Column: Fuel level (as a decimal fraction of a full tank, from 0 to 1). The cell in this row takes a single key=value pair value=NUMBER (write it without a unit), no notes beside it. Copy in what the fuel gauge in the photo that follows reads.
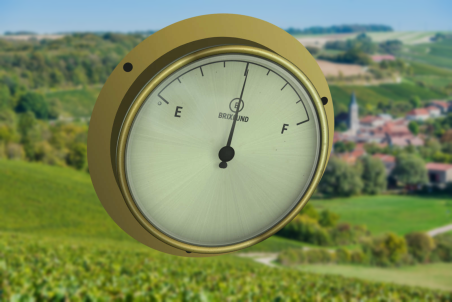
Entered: value=0.5
